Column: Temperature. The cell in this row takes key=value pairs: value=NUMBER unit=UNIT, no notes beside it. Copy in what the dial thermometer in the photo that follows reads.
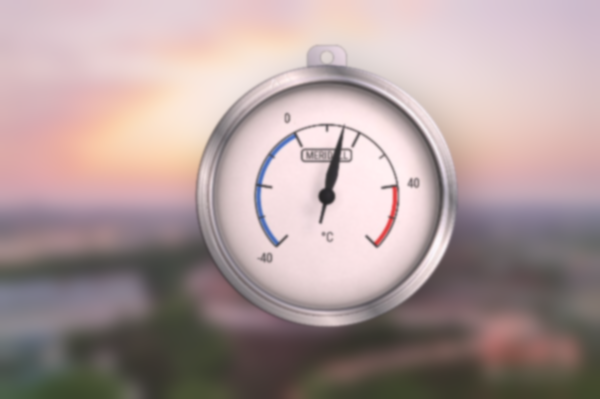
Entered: value=15 unit=°C
